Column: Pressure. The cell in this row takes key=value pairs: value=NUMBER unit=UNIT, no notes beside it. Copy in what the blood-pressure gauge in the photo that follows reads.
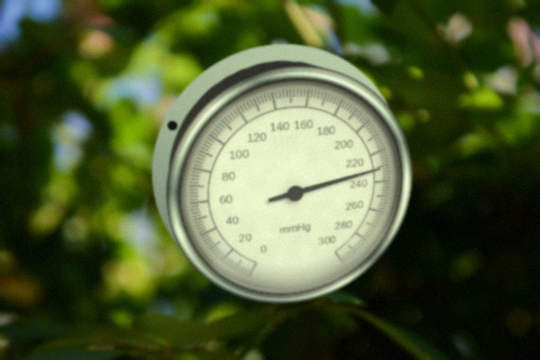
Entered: value=230 unit=mmHg
